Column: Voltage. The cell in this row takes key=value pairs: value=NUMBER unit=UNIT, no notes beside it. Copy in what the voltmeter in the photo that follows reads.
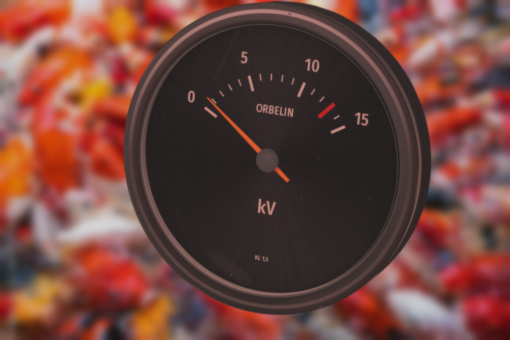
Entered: value=1 unit=kV
